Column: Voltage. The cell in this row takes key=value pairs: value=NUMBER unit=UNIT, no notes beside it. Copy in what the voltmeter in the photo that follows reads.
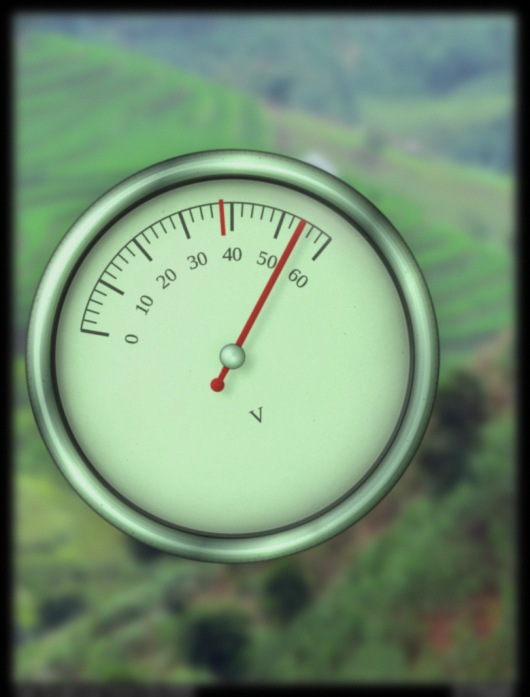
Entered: value=54 unit=V
